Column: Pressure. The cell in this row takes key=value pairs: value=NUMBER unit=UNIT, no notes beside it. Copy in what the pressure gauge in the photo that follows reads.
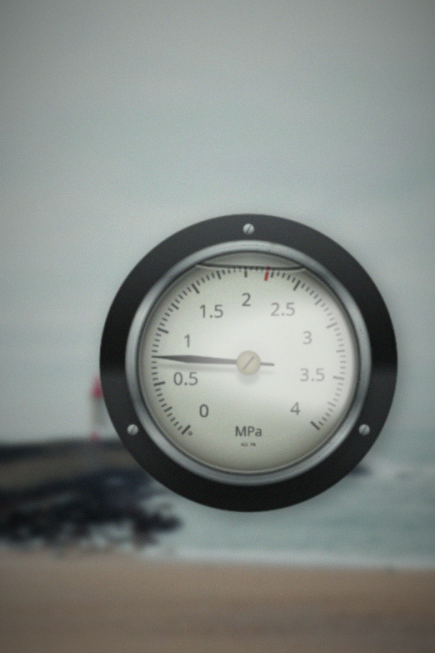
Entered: value=0.75 unit=MPa
